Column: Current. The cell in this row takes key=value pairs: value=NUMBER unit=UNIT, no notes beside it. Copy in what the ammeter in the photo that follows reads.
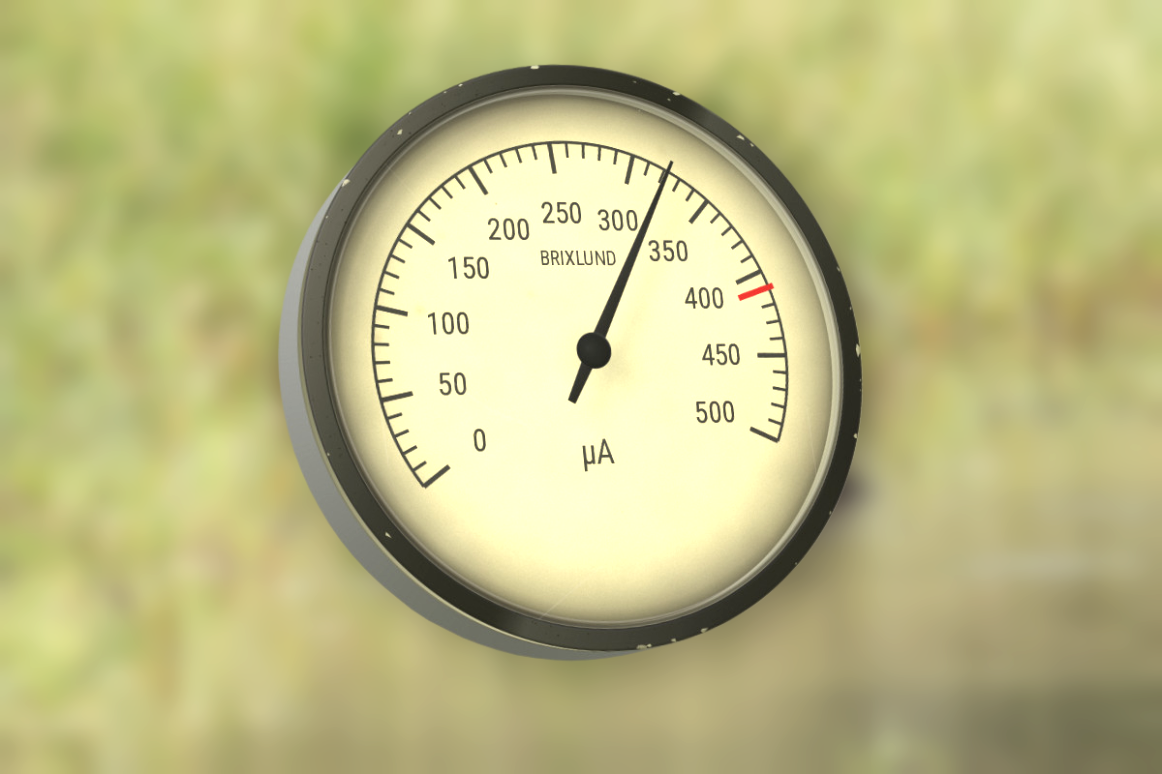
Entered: value=320 unit=µA
